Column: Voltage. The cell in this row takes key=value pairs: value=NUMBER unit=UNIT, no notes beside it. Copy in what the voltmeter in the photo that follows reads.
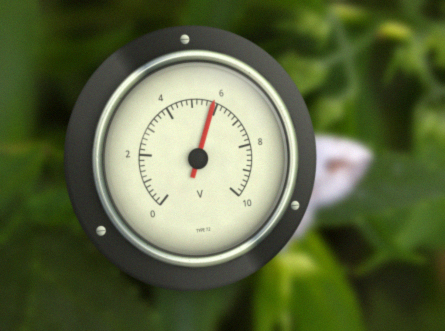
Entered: value=5.8 unit=V
